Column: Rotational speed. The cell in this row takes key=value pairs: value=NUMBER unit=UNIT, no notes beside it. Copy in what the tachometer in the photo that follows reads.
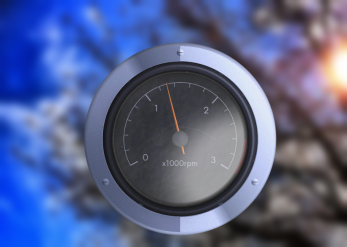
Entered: value=1300 unit=rpm
